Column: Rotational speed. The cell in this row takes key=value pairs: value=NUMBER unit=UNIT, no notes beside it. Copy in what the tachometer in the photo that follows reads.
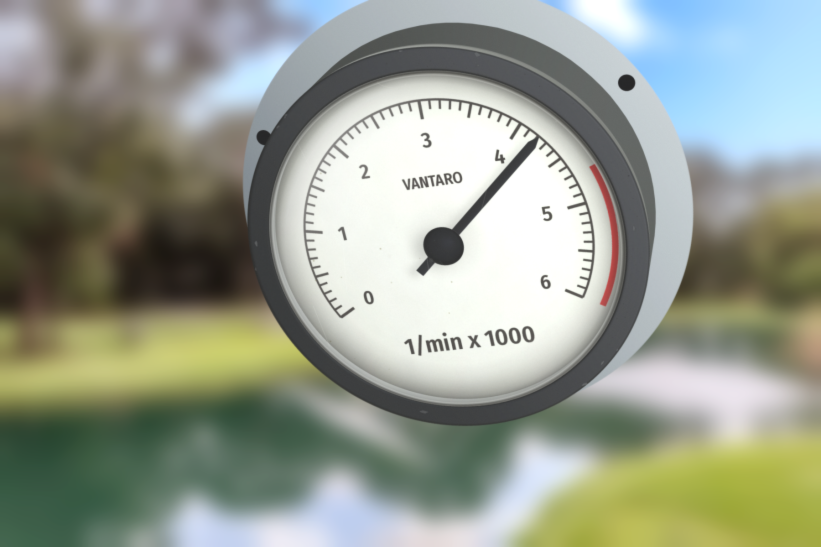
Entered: value=4200 unit=rpm
